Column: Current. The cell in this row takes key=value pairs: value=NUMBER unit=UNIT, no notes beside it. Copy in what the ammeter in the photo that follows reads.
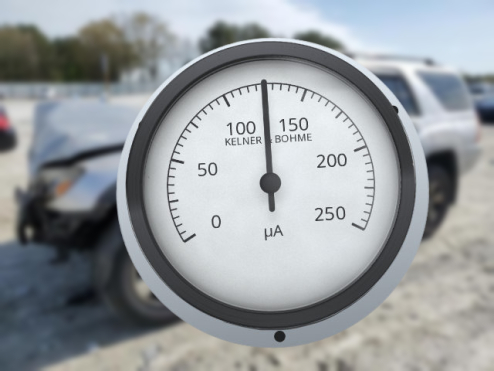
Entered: value=125 unit=µA
